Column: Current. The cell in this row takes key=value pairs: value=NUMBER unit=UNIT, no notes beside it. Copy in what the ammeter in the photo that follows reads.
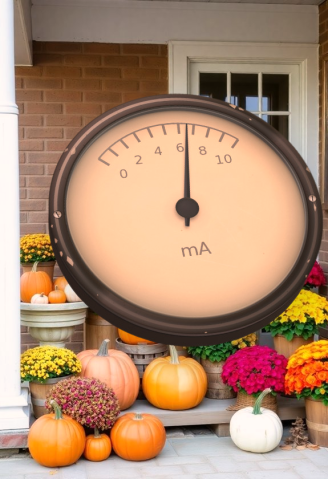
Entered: value=6.5 unit=mA
